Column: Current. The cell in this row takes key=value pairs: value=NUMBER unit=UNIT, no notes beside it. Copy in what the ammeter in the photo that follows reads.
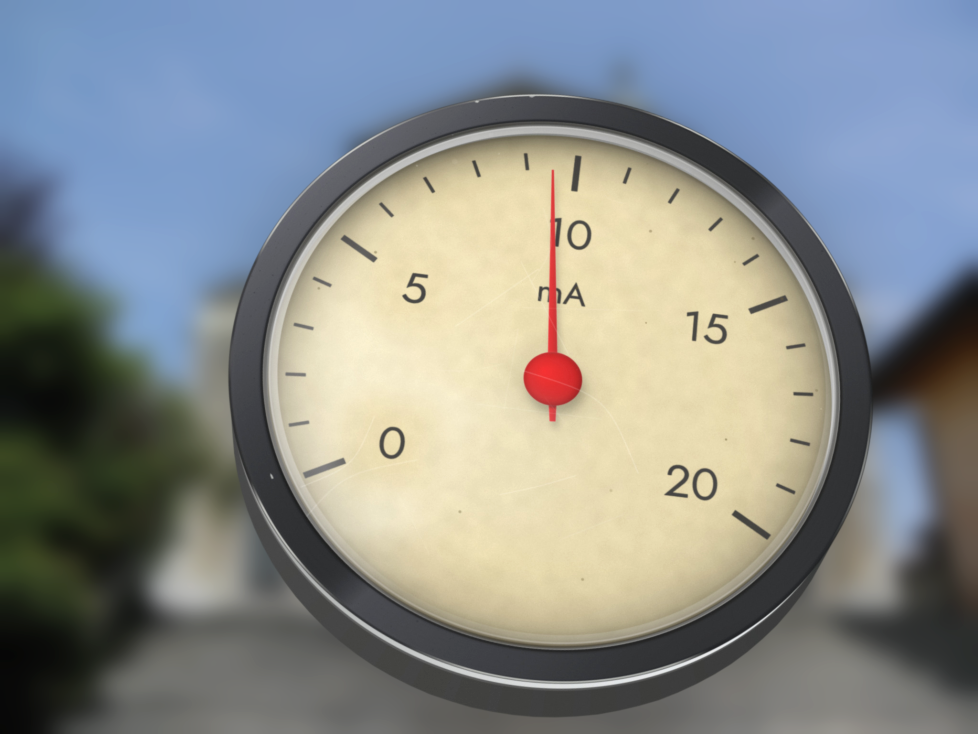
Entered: value=9.5 unit=mA
